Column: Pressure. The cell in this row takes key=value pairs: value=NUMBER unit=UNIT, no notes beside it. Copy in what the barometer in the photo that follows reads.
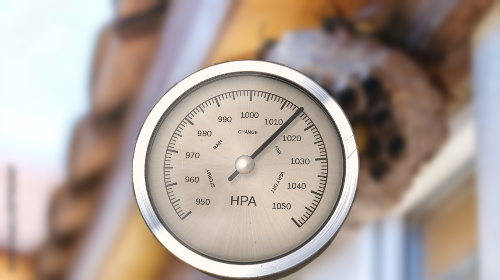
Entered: value=1015 unit=hPa
